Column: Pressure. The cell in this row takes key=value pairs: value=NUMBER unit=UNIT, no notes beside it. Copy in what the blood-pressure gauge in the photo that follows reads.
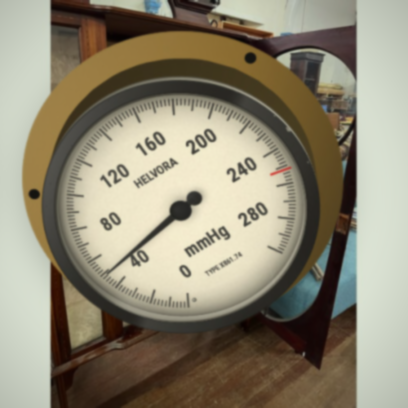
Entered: value=50 unit=mmHg
